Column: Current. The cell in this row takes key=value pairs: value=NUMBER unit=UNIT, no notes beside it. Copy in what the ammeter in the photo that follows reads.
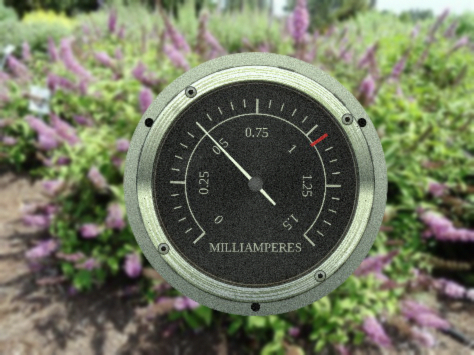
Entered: value=0.5 unit=mA
